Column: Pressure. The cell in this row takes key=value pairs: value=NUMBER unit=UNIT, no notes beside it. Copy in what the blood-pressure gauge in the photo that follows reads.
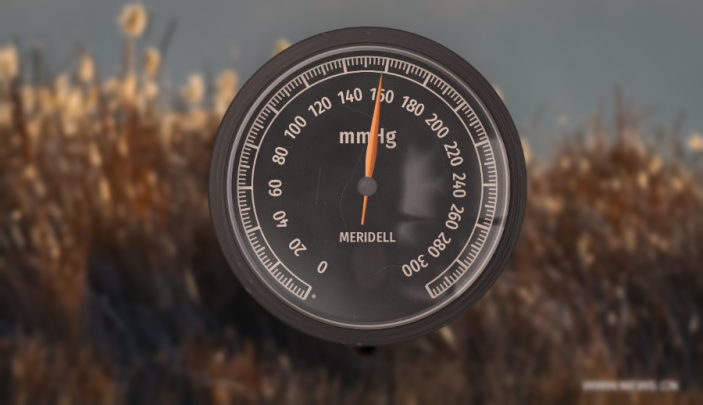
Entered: value=158 unit=mmHg
